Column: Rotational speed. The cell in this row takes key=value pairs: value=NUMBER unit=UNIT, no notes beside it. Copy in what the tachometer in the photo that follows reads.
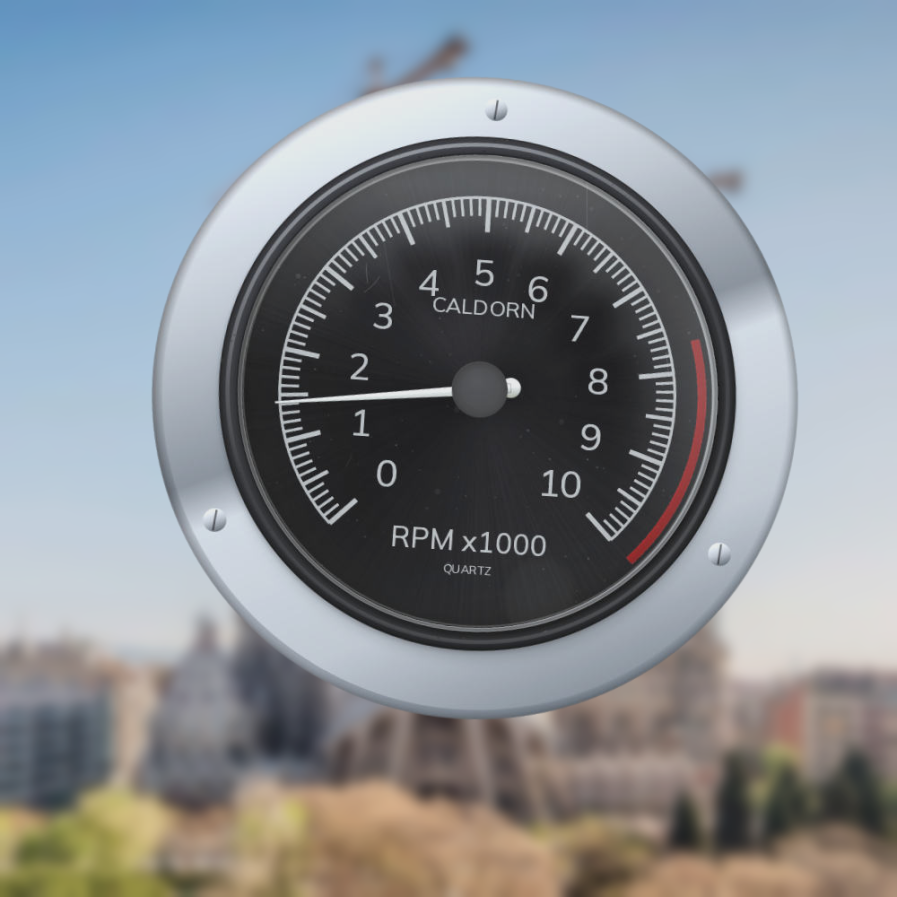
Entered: value=1400 unit=rpm
